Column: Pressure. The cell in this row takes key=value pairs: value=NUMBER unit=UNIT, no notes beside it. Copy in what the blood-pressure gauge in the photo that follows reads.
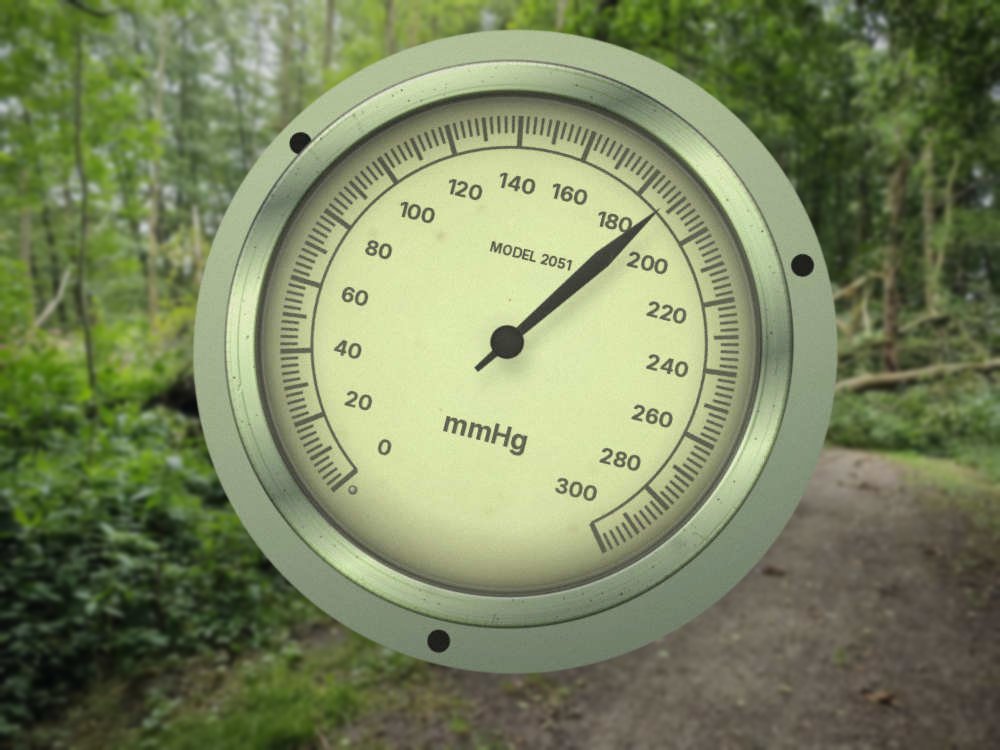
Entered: value=188 unit=mmHg
